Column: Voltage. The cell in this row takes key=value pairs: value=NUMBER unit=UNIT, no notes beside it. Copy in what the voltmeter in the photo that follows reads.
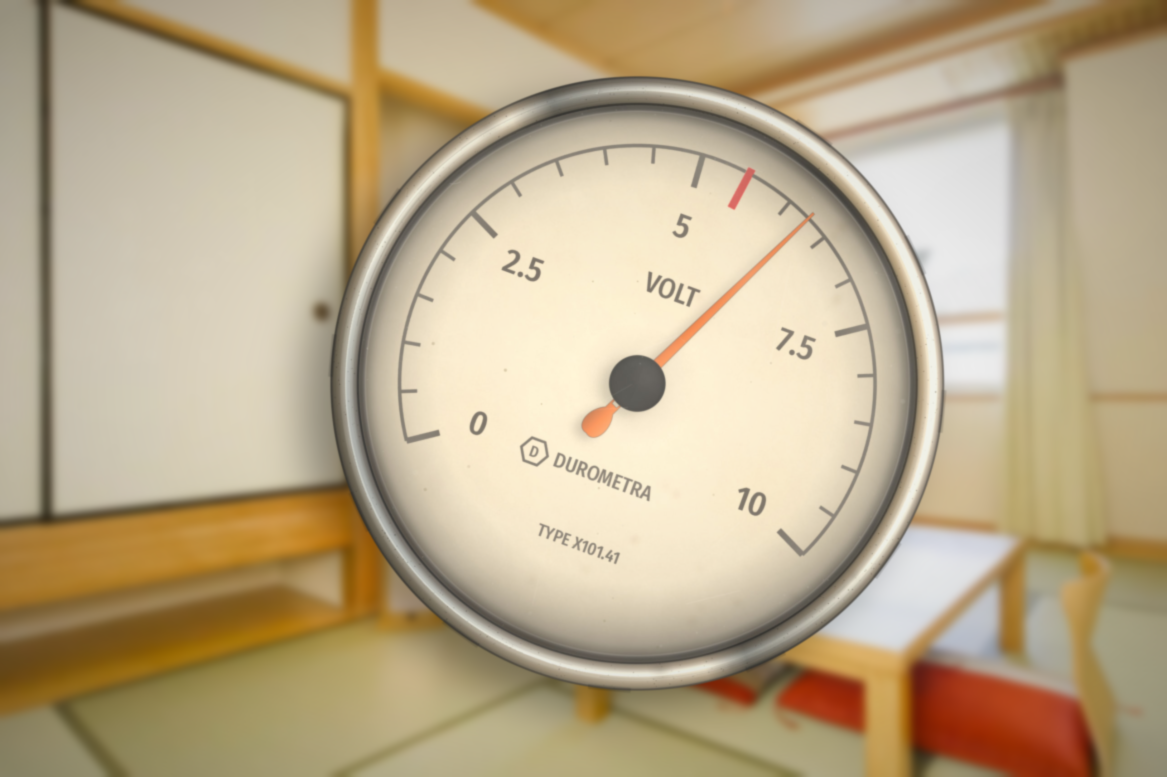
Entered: value=6.25 unit=V
